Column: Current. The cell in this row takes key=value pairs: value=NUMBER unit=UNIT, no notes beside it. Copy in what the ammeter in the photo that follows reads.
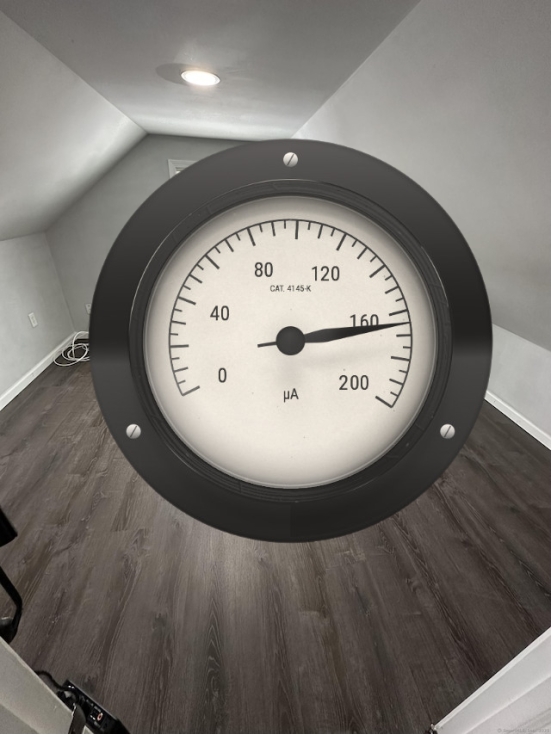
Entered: value=165 unit=µA
